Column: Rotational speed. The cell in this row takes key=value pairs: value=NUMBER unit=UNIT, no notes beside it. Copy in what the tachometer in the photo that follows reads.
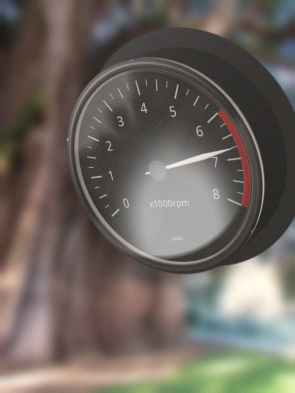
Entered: value=6750 unit=rpm
